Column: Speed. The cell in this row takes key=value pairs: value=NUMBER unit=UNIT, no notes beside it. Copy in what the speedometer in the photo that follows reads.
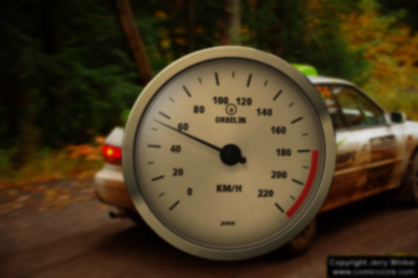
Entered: value=55 unit=km/h
